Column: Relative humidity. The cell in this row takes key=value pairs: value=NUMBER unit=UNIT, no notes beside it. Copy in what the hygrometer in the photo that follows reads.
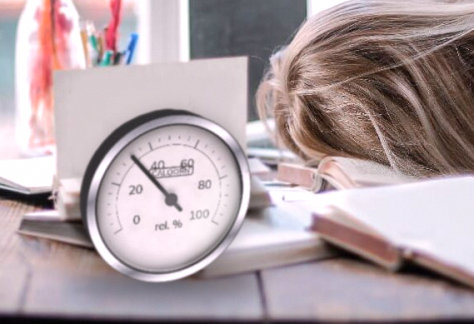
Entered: value=32 unit=%
